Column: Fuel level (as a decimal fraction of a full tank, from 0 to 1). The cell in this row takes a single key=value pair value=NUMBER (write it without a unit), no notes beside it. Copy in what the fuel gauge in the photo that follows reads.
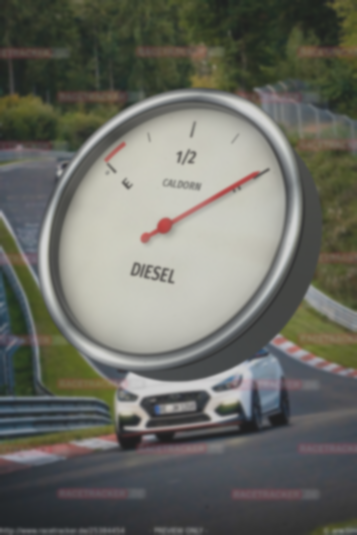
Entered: value=1
